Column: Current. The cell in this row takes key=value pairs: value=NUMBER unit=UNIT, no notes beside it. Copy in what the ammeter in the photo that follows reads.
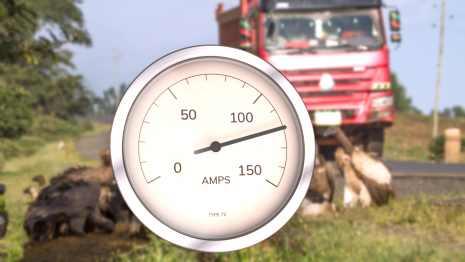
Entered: value=120 unit=A
